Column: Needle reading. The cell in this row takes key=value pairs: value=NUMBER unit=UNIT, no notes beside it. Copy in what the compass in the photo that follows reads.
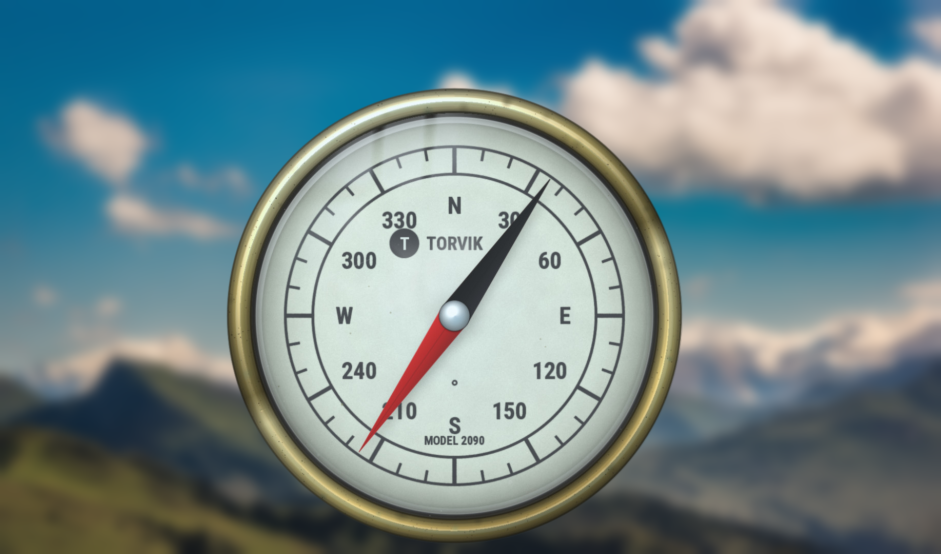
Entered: value=215 unit=°
